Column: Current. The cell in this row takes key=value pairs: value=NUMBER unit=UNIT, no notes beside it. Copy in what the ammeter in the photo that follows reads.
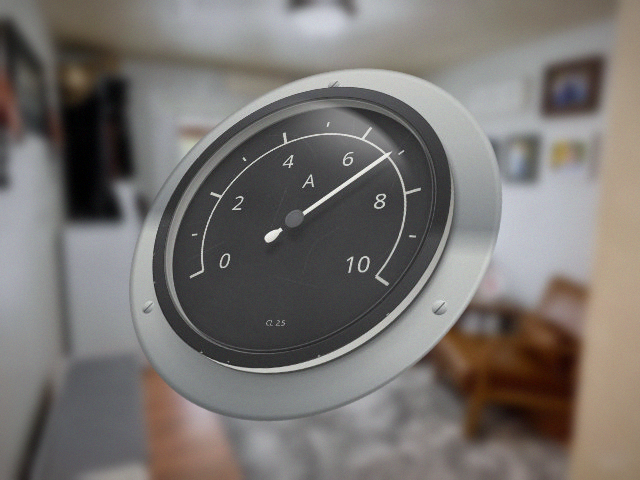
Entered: value=7 unit=A
